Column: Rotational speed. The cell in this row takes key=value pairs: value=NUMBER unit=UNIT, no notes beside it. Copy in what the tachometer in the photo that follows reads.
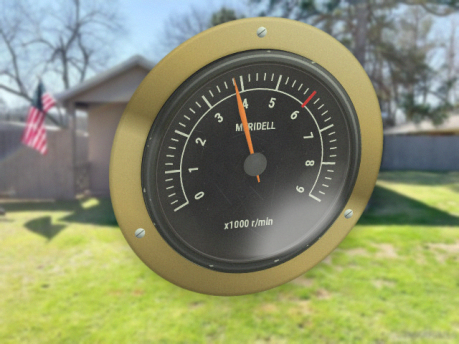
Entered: value=3800 unit=rpm
